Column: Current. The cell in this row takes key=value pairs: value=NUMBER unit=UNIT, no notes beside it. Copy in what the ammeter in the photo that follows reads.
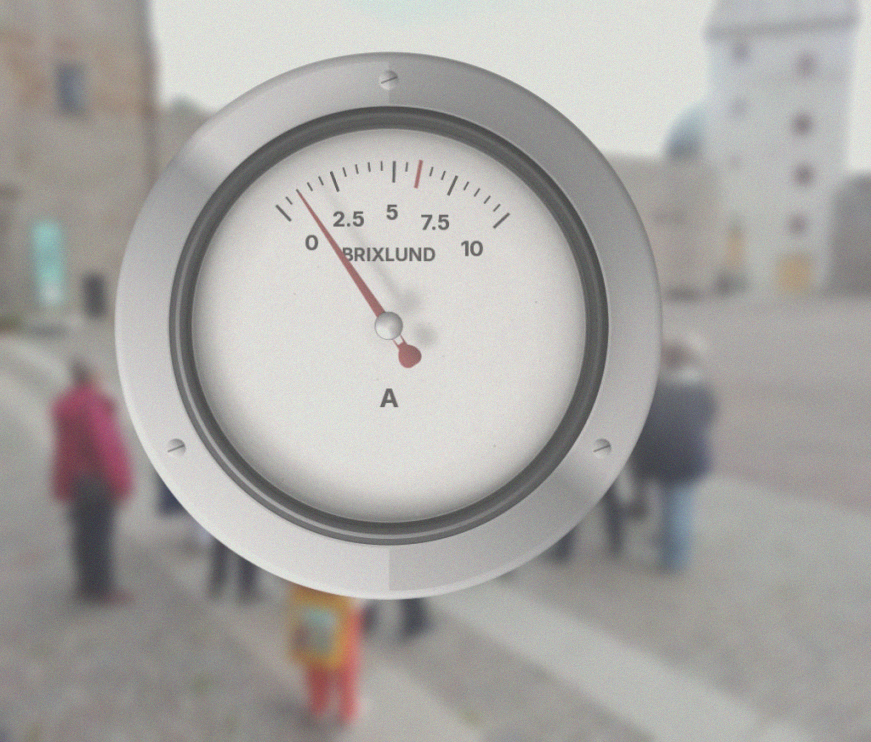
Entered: value=1 unit=A
